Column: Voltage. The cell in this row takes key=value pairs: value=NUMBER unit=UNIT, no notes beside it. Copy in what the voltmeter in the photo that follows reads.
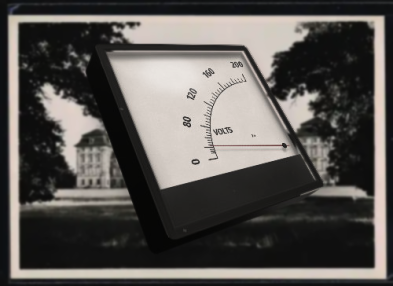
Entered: value=40 unit=V
